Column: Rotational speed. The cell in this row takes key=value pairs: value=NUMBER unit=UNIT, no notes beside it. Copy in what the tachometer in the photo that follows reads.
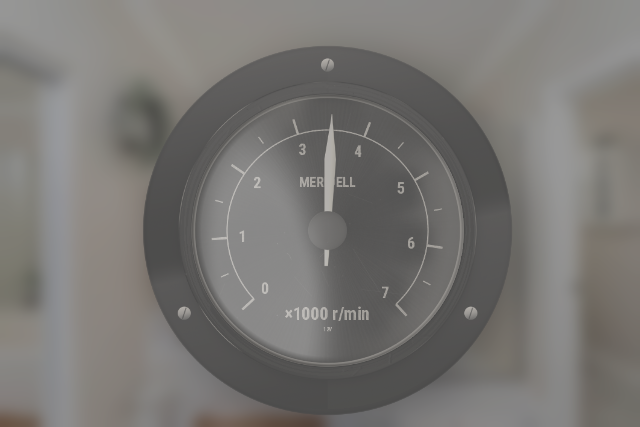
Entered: value=3500 unit=rpm
